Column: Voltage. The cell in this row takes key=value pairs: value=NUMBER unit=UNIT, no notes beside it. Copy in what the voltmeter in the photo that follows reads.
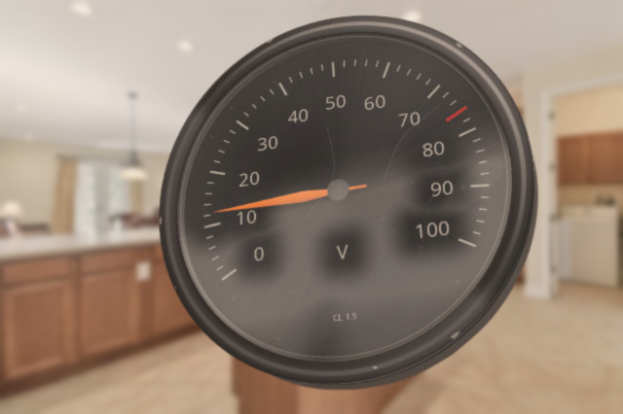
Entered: value=12 unit=V
